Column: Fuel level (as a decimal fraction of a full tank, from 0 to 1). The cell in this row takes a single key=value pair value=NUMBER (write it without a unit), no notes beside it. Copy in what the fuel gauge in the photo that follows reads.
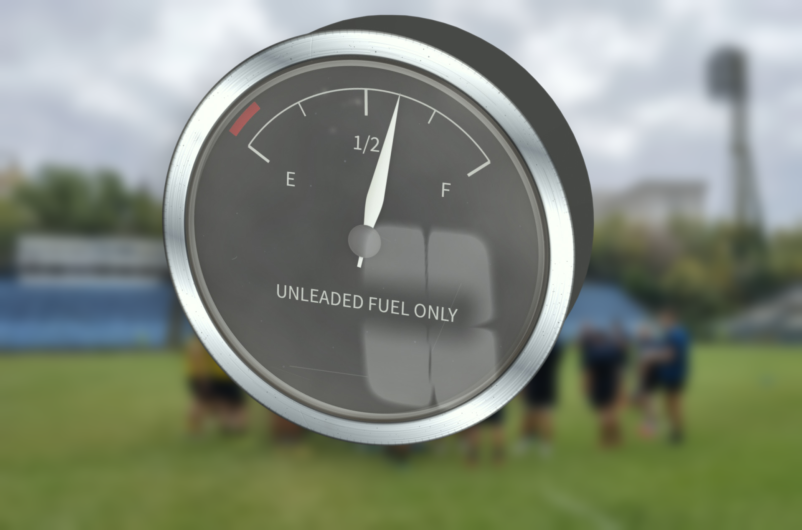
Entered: value=0.625
